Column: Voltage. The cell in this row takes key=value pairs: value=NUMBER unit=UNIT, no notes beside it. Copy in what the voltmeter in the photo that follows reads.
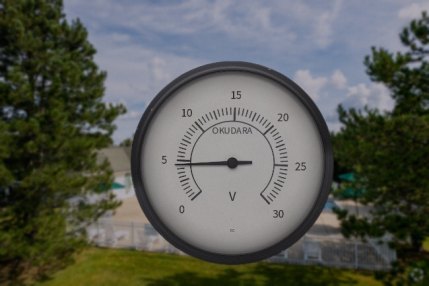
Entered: value=4.5 unit=V
